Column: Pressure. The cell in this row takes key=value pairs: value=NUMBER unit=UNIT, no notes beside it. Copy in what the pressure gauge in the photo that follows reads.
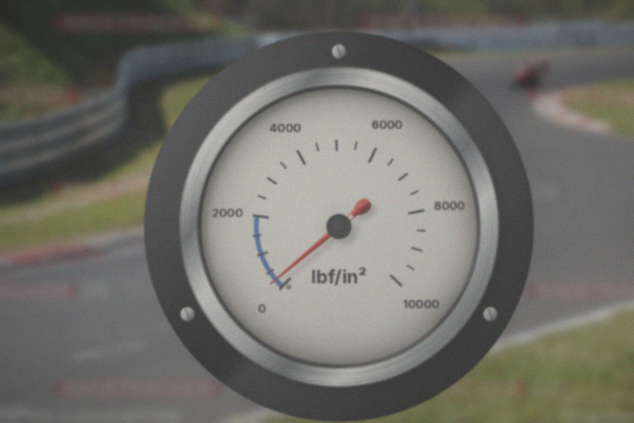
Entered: value=250 unit=psi
